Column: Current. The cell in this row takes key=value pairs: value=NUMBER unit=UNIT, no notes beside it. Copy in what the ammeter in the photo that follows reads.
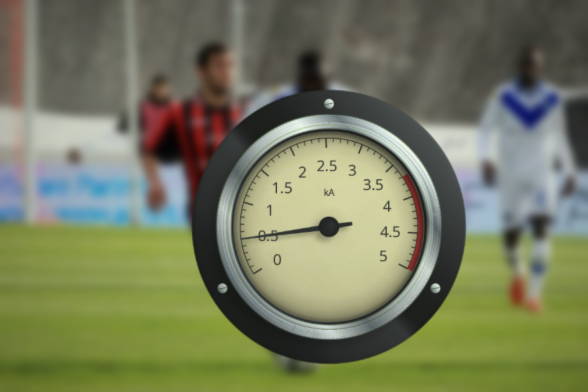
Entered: value=0.5 unit=kA
